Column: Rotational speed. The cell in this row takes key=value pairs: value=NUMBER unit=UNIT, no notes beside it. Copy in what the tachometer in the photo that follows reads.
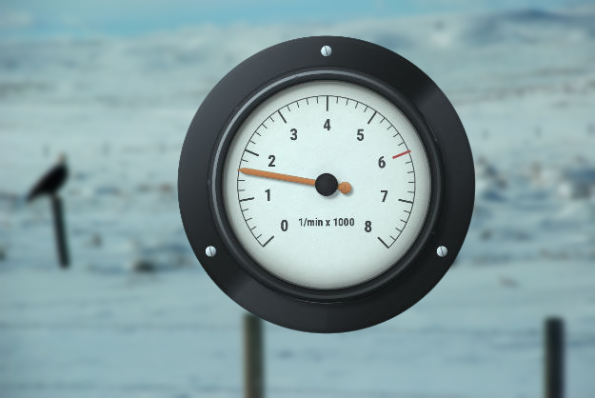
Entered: value=1600 unit=rpm
